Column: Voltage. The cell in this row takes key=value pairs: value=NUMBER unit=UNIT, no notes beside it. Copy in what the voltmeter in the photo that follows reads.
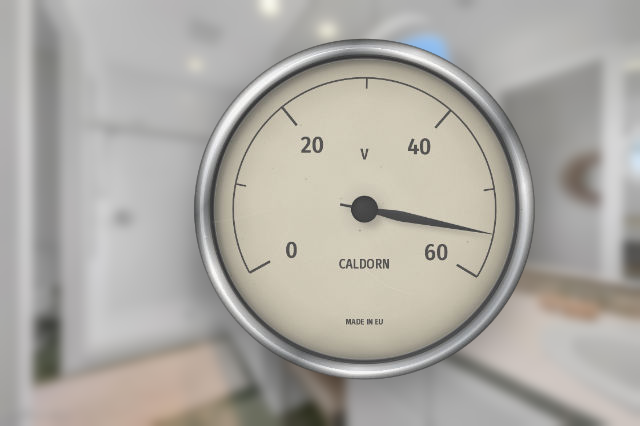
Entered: value=55 unit=V
